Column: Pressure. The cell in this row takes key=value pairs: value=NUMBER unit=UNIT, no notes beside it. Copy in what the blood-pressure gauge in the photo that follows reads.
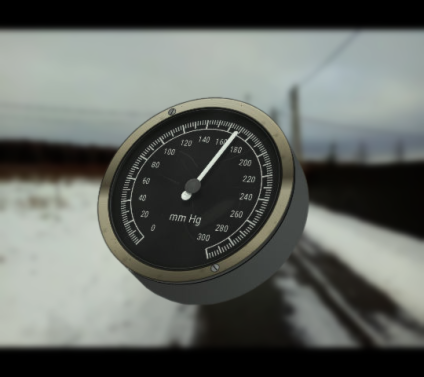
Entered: value=170 unit=mmHg
